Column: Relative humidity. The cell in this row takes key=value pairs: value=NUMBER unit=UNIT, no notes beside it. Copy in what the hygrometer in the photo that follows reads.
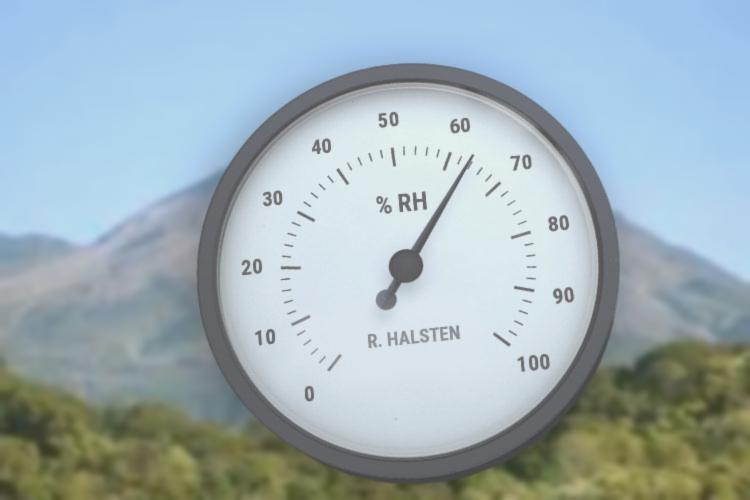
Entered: value=64 unit=%
